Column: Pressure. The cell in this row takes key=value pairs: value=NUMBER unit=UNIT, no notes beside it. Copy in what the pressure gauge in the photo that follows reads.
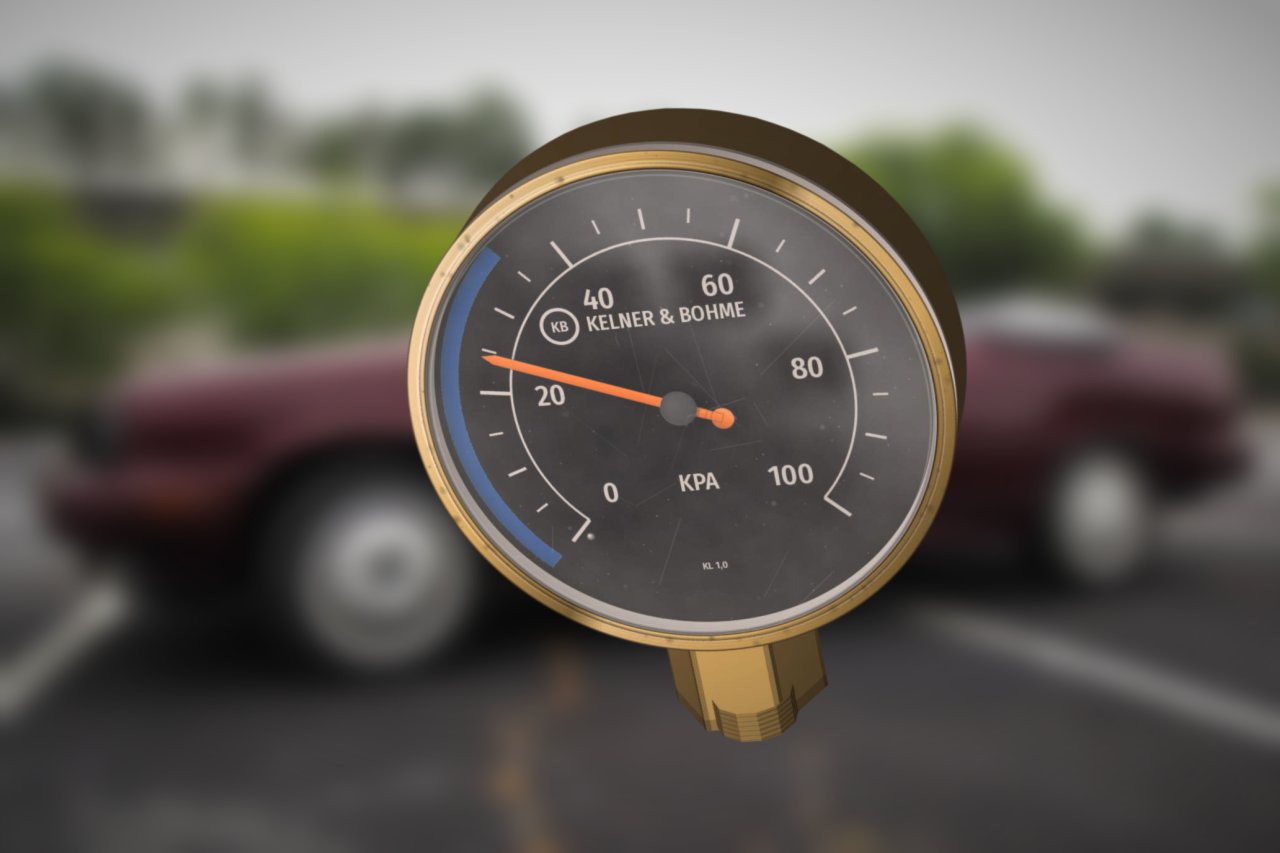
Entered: value=25 unit=kPa
